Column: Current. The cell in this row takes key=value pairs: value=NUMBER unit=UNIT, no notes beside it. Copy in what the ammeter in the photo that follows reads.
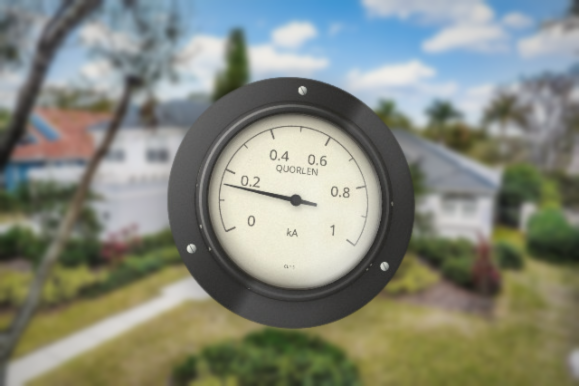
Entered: value=0.15 unit=kA
